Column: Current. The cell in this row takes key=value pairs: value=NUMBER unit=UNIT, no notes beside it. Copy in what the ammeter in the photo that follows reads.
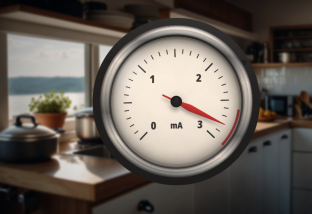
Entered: value=2.8 unit=mA
